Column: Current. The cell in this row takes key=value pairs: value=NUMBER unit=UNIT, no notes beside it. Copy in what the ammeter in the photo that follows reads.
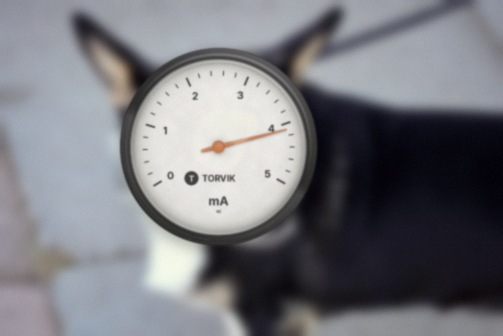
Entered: value=4.1 unit=mA
